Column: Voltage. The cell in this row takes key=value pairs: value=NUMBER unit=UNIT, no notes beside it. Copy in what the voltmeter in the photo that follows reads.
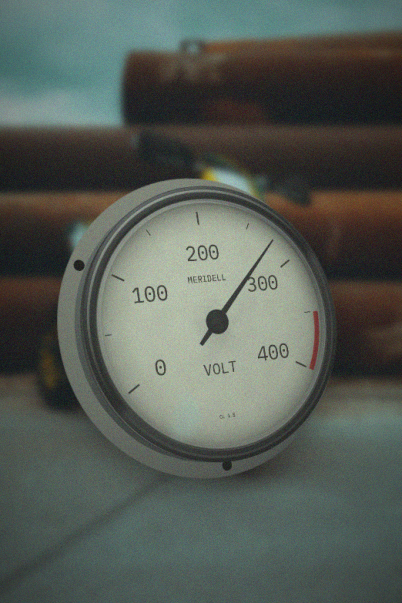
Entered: value=275 unit=V
